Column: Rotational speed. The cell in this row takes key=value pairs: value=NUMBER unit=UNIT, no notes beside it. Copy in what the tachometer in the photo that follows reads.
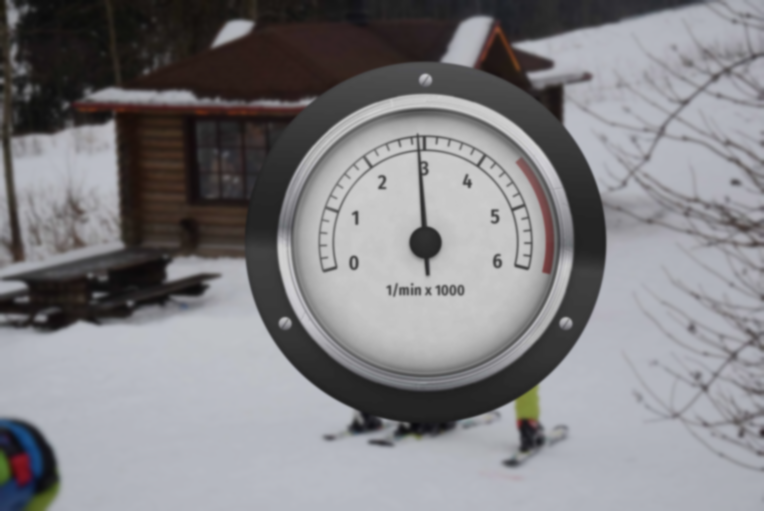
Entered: value=2900 unit=rpm
